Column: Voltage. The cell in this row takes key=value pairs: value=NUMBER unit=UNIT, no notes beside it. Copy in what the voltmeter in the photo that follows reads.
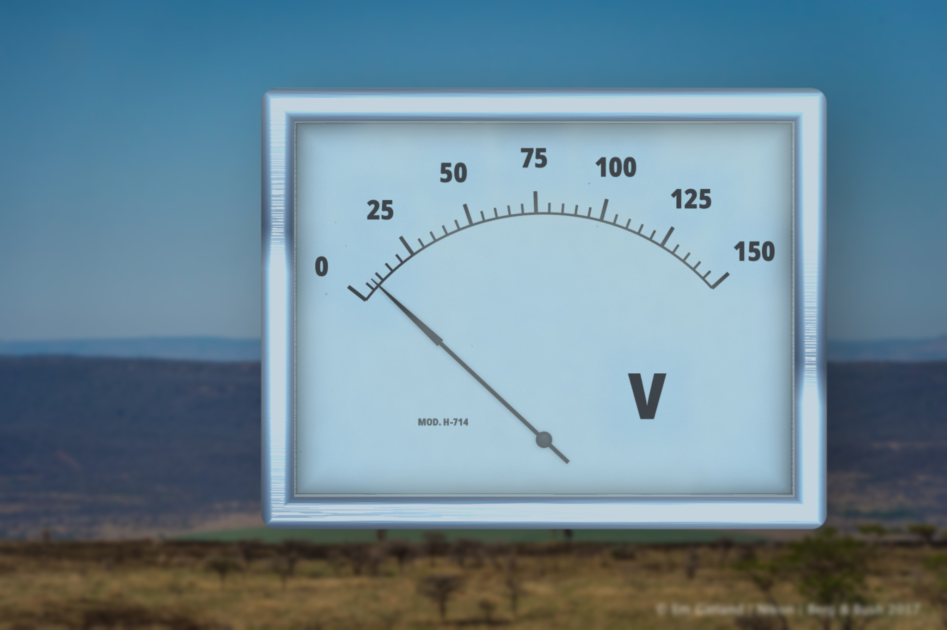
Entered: value=7.5 unit=V
